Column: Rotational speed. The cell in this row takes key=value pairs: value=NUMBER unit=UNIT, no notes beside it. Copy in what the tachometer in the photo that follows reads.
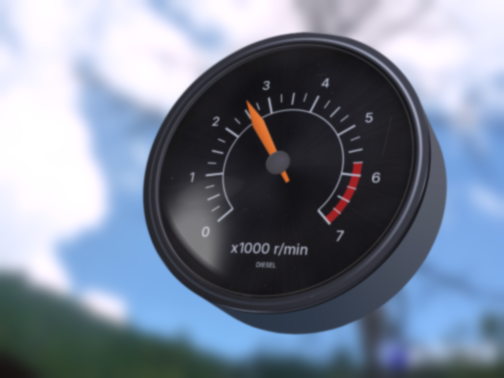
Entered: value=2625 unit=rpm
